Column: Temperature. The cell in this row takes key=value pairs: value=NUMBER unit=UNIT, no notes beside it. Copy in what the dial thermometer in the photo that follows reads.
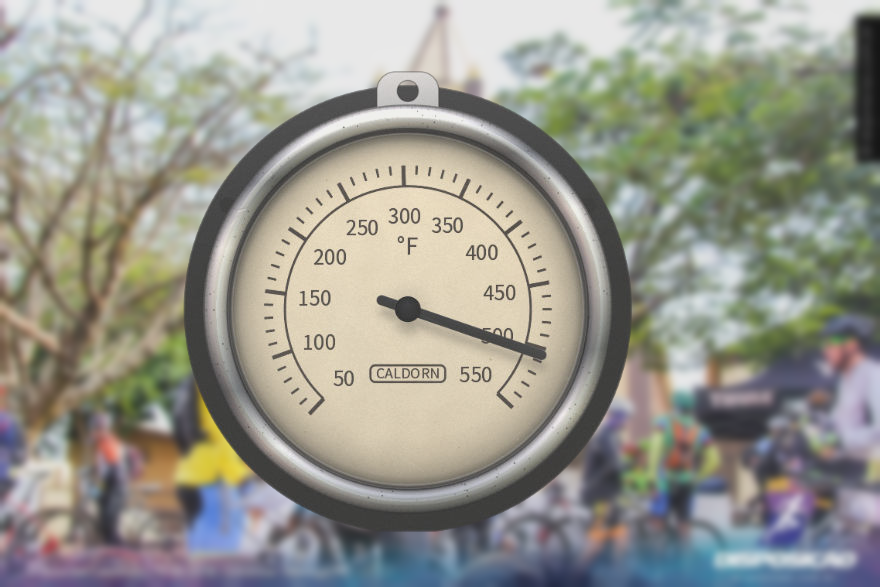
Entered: value=505 unit=°F
